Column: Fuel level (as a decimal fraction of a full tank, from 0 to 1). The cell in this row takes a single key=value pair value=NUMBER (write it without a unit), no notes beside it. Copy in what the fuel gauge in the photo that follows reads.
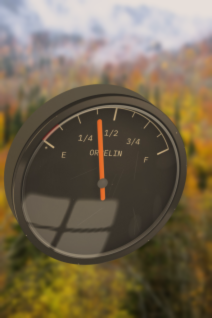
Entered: value=0.375
